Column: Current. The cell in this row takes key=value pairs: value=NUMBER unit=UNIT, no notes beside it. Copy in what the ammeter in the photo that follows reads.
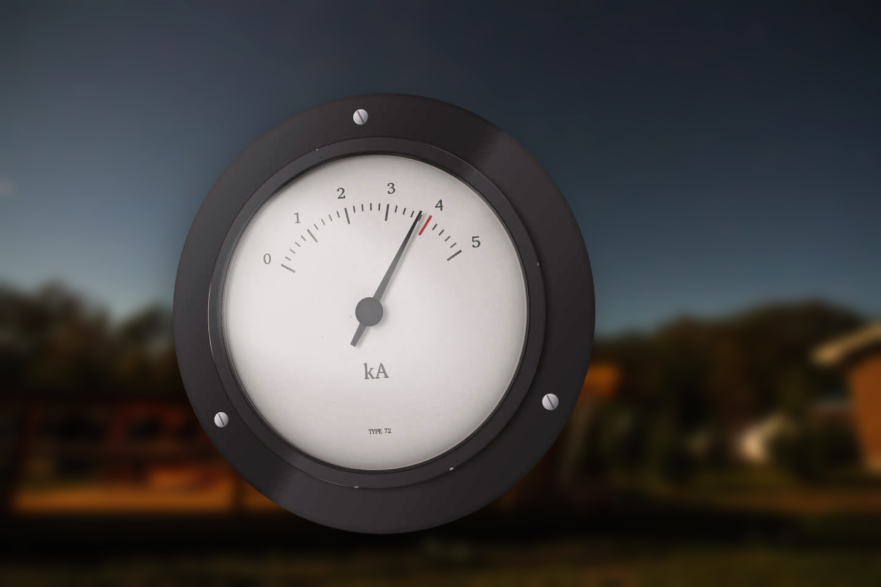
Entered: value=3.8 unit=kA
